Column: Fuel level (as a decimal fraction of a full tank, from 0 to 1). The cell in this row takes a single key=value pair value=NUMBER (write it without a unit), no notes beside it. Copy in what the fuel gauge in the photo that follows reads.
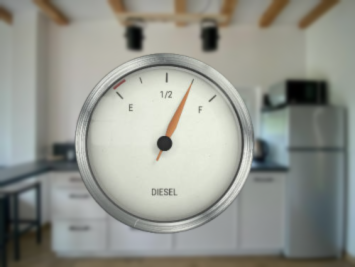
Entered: value=0.75
